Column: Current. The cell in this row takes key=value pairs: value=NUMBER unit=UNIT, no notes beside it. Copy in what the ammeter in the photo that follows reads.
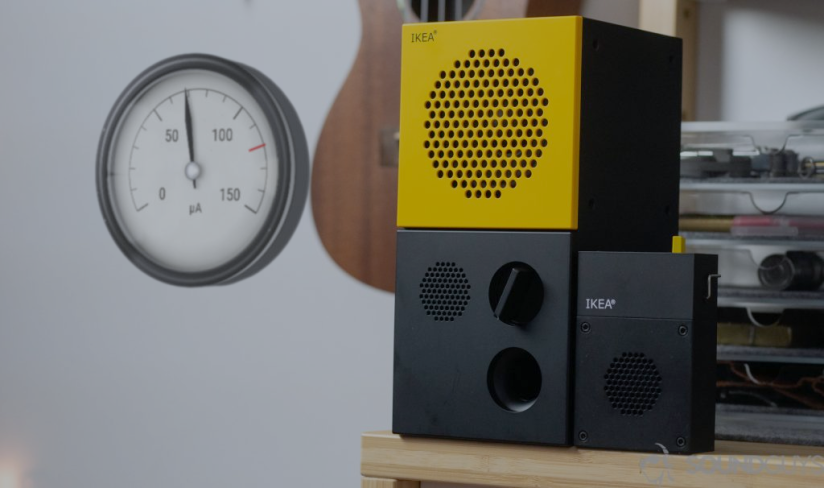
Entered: value=70 unit=µA
